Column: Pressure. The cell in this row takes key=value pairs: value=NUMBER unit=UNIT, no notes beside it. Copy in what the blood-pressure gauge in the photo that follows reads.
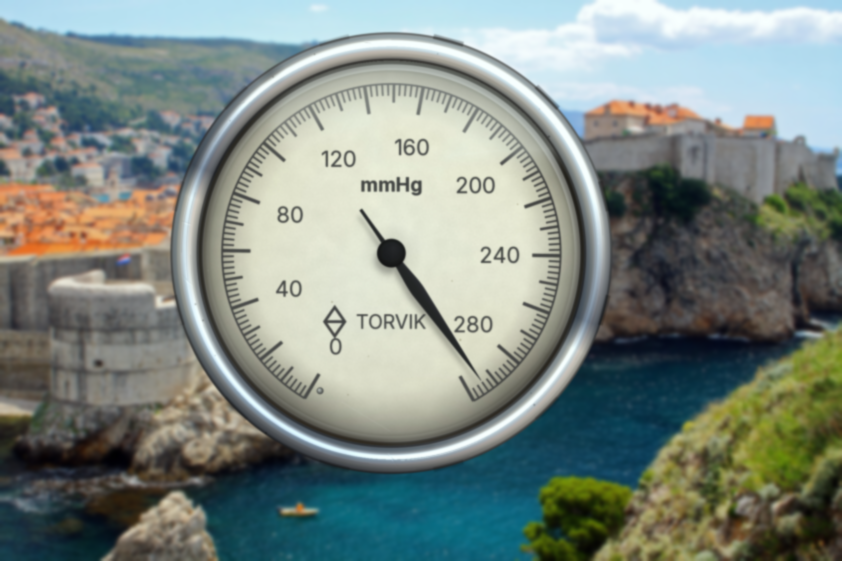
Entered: value=294 unit=mmHg
